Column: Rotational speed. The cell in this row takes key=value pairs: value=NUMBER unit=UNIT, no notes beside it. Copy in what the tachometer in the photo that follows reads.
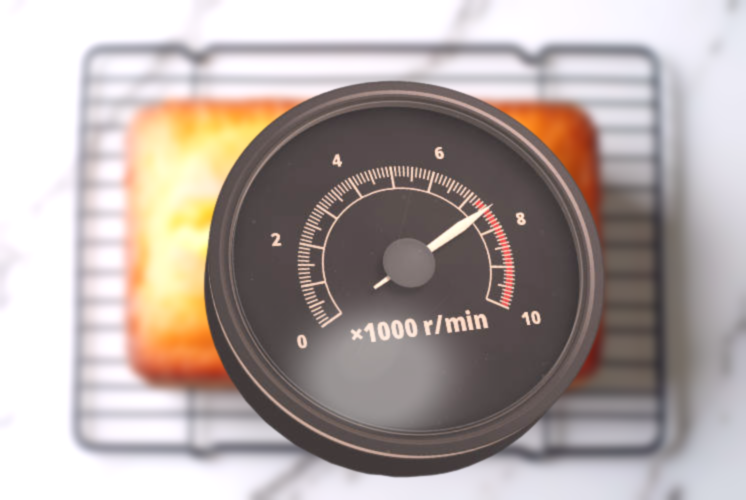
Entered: value=7500 unit=rpm
